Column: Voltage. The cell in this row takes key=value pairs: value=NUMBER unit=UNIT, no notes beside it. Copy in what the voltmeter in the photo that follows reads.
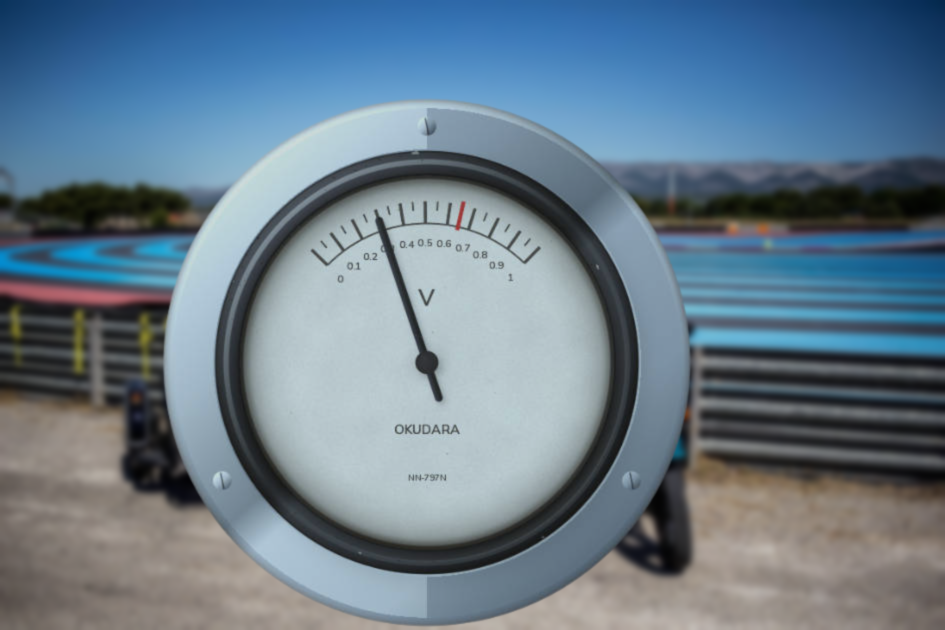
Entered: value=0.3 unit=V
